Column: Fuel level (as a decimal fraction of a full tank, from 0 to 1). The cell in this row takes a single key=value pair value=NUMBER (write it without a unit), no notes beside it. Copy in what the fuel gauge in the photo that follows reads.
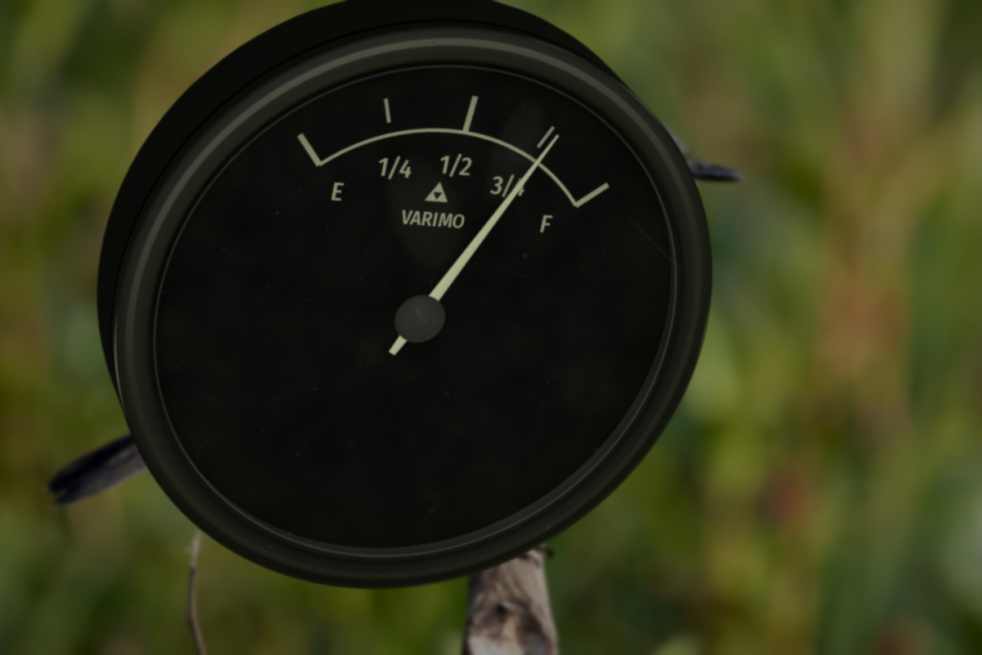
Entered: value=0.75
